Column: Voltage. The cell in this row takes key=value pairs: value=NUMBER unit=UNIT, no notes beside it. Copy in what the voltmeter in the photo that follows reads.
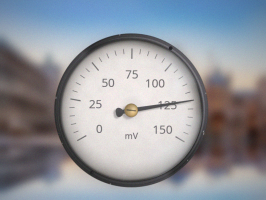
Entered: value=125 unit=mV
